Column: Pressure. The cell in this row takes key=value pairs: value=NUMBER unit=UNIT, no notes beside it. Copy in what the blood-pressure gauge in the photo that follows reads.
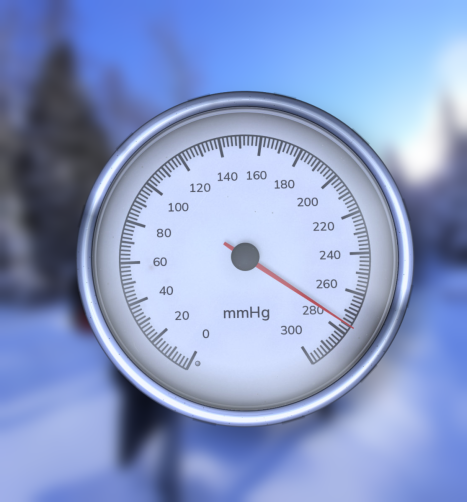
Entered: value=276 unit=mmHg
